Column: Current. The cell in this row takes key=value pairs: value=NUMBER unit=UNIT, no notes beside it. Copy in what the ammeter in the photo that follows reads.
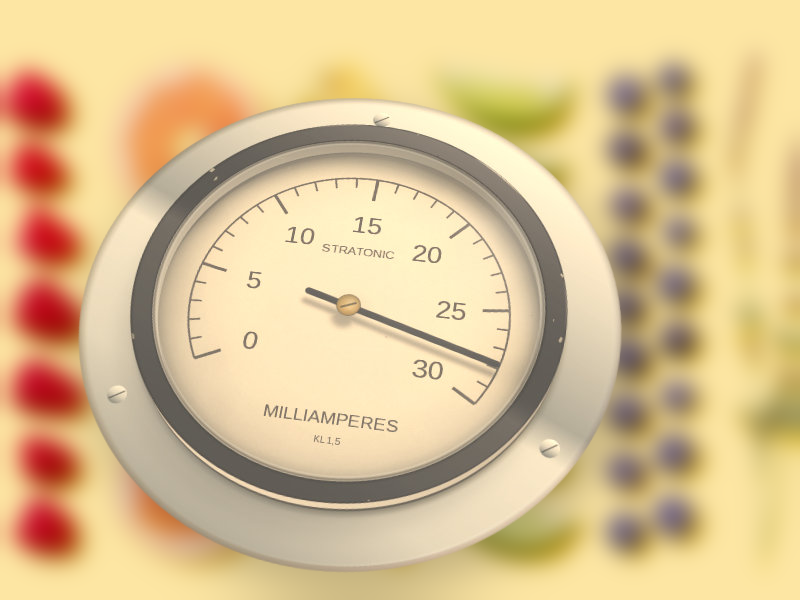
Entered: value=28 unit=mA
